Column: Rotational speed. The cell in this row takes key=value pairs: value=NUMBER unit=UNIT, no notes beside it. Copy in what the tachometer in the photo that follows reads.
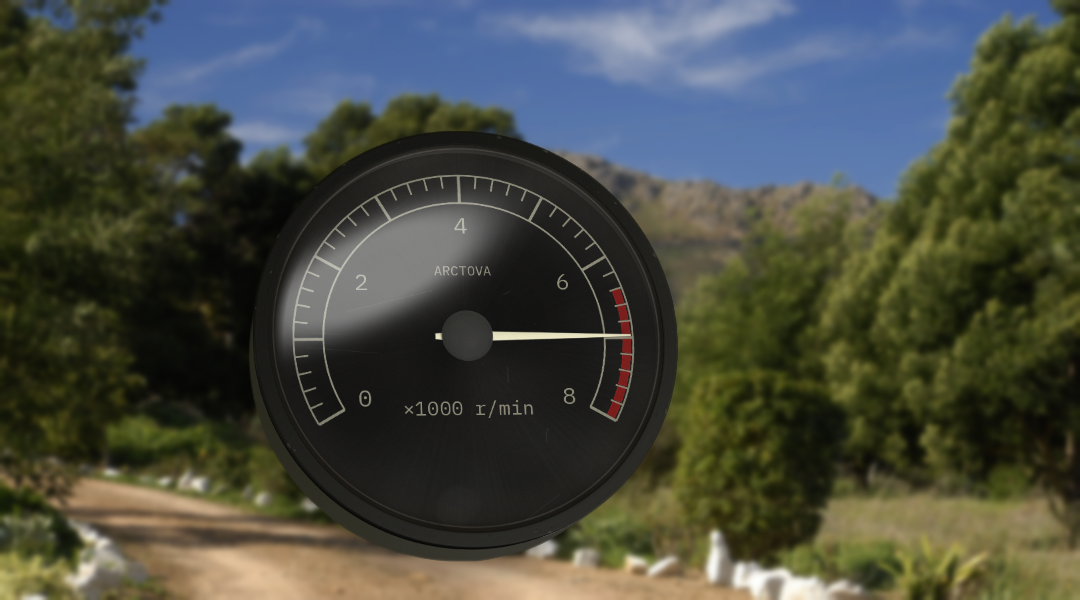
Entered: value=7000 unit=rpm
